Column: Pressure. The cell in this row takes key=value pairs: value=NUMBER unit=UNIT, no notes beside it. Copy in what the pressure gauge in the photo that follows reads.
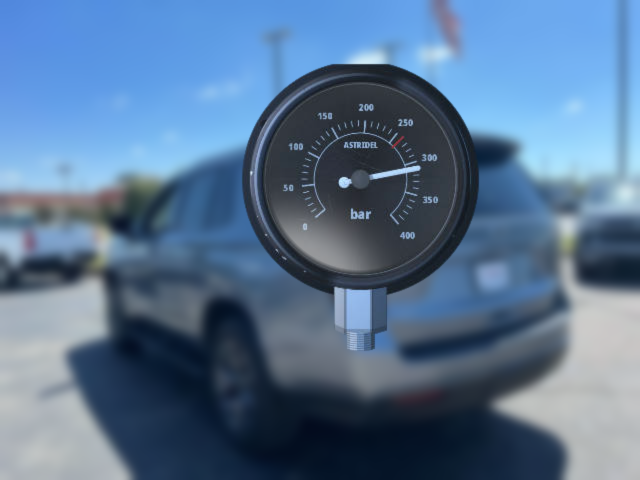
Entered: value=310 unit=bar
